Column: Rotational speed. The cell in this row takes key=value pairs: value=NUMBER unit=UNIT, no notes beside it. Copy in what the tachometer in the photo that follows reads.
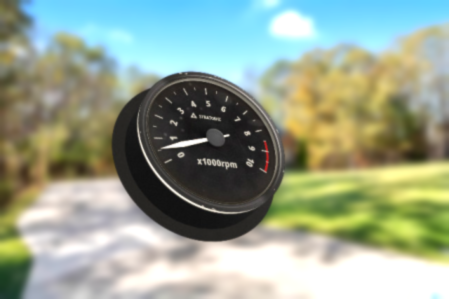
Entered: value=500 unit=rpm
